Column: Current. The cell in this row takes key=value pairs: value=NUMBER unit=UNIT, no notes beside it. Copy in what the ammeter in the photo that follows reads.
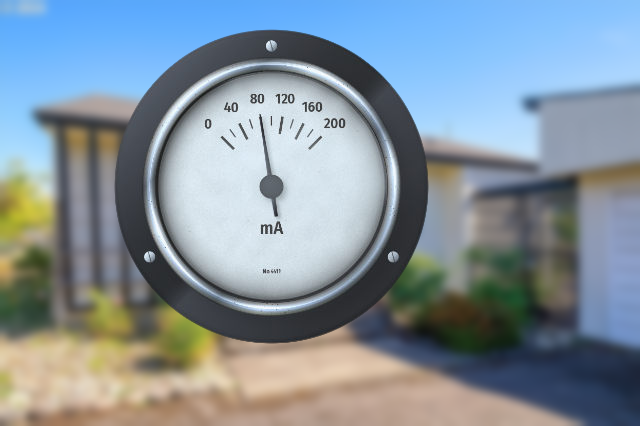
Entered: value=80 unit=mA
